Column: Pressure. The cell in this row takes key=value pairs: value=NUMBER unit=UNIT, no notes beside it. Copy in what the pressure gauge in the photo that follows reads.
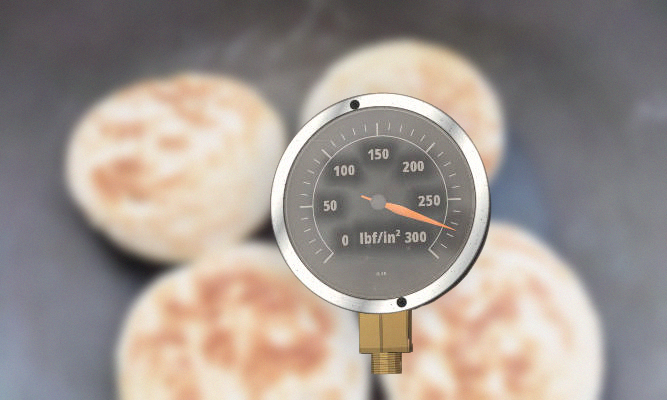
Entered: value=275 unit=psi
